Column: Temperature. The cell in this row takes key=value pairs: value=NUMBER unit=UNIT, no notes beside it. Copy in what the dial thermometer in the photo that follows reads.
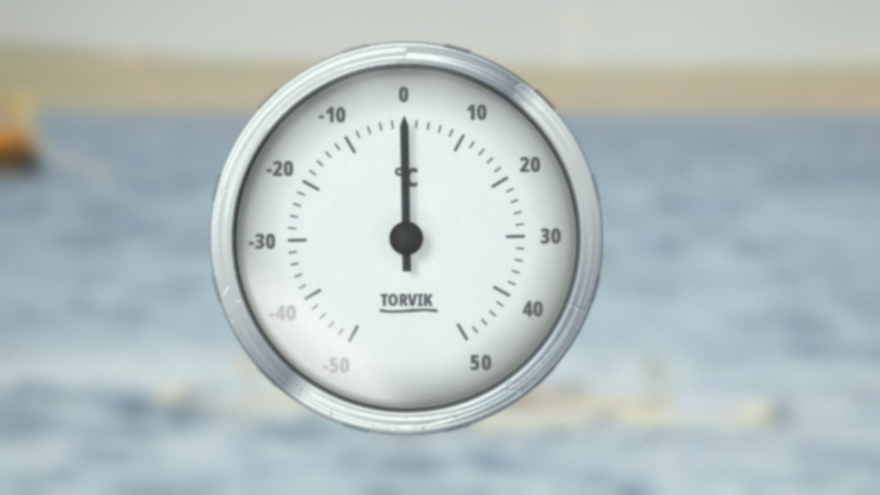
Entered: value=0 unit=°C
